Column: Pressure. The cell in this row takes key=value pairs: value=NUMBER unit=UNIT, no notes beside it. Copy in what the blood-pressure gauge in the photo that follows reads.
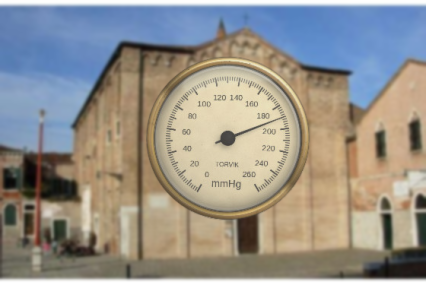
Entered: value=190 unit=mmHg
